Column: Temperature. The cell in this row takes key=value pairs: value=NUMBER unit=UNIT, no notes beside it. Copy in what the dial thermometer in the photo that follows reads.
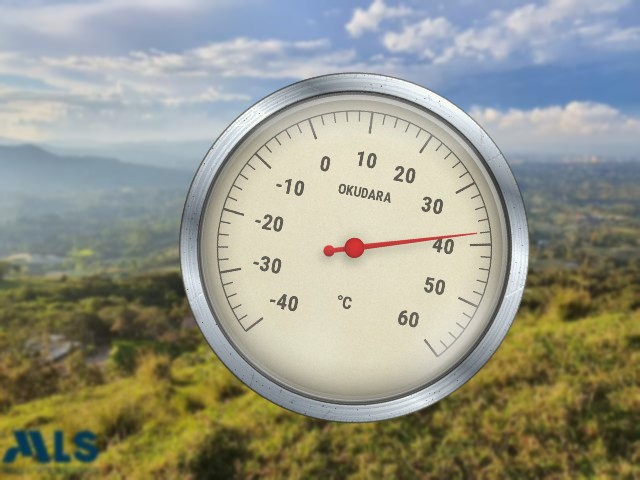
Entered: value=38 unit=°C
